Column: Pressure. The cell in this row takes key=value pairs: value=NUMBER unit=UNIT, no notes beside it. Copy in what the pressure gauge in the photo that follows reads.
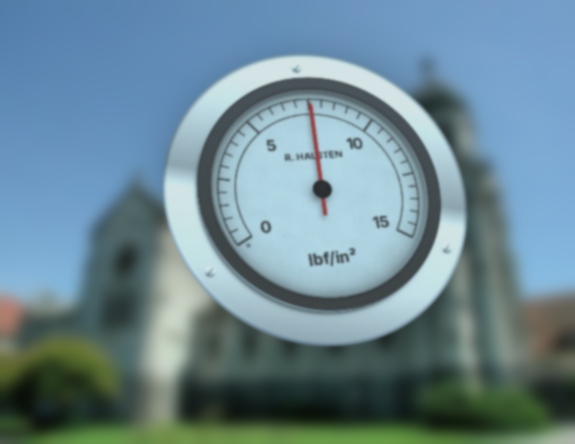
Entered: value=7.5 unit=psi
